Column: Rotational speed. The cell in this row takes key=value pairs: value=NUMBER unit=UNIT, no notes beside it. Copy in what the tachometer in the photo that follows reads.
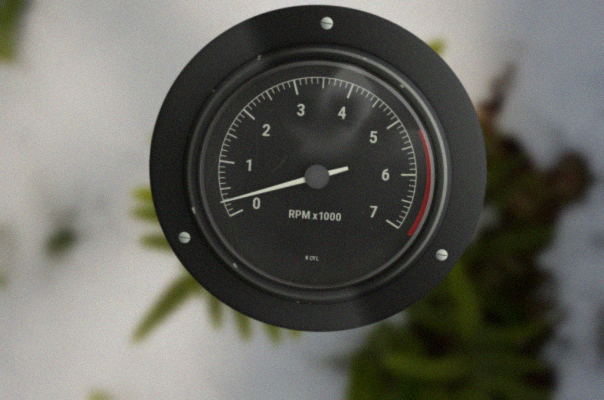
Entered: value=300 unit=rpm
